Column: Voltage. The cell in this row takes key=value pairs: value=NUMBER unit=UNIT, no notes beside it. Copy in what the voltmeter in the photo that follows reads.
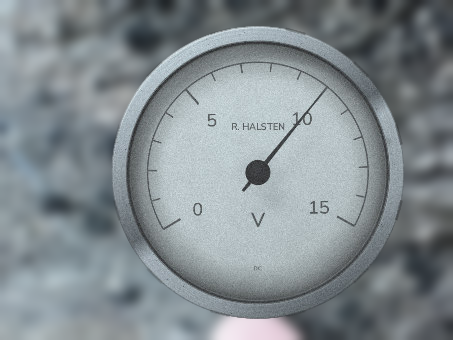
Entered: value=10 unit=V
